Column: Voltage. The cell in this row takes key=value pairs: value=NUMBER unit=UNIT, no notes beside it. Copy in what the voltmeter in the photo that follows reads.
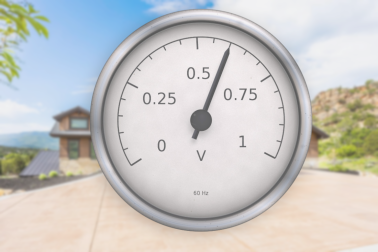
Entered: value=0.6 unit=V
